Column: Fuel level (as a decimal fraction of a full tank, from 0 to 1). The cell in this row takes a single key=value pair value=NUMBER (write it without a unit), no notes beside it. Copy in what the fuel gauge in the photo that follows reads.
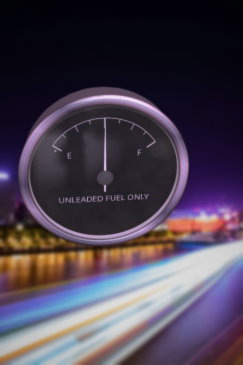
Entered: value=0.5
